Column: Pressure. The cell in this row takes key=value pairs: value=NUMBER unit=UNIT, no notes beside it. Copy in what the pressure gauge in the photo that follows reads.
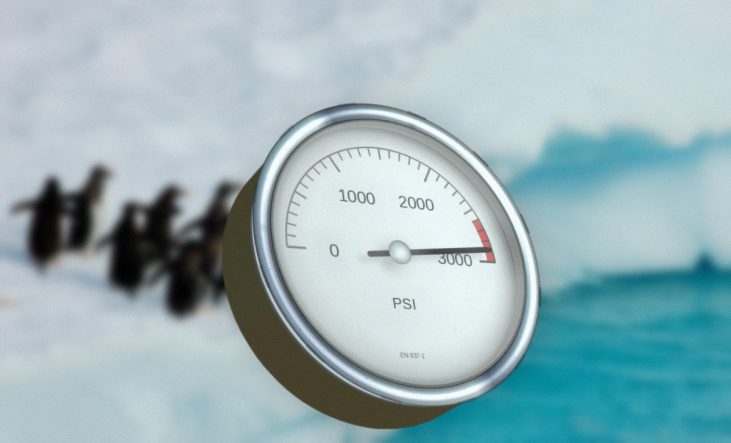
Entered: value=2900 unit=psi
